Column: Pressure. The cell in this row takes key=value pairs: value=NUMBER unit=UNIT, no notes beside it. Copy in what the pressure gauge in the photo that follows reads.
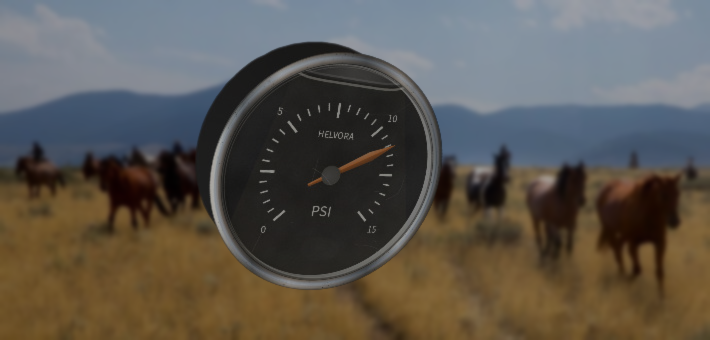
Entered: value=11 unit=psi
